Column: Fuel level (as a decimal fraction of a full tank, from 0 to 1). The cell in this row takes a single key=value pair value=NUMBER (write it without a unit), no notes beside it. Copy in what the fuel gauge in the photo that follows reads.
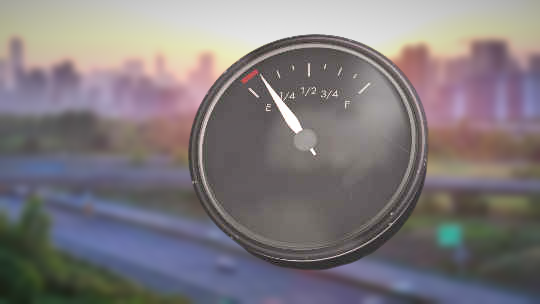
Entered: value=0.125
